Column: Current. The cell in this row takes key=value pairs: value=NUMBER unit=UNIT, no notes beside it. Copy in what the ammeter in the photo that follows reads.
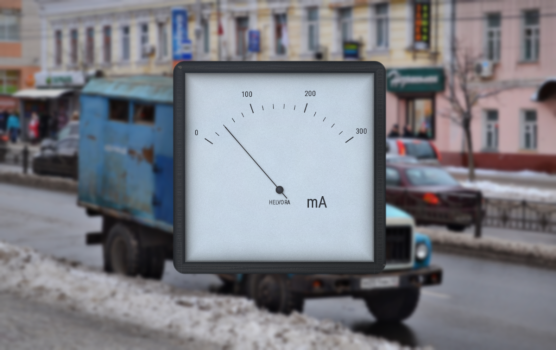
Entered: value=40 unit=mA
